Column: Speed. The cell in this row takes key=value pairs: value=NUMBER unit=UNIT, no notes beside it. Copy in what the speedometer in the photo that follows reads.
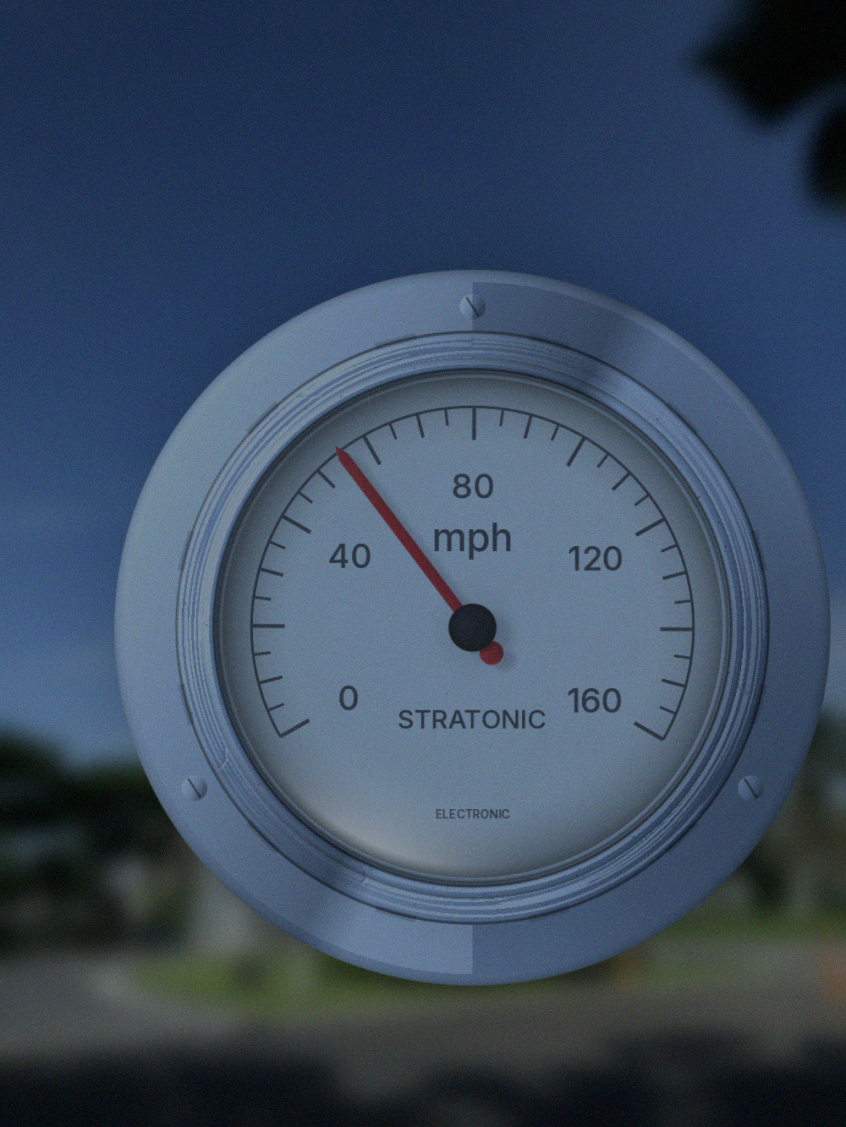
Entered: value=55 unit=mph
